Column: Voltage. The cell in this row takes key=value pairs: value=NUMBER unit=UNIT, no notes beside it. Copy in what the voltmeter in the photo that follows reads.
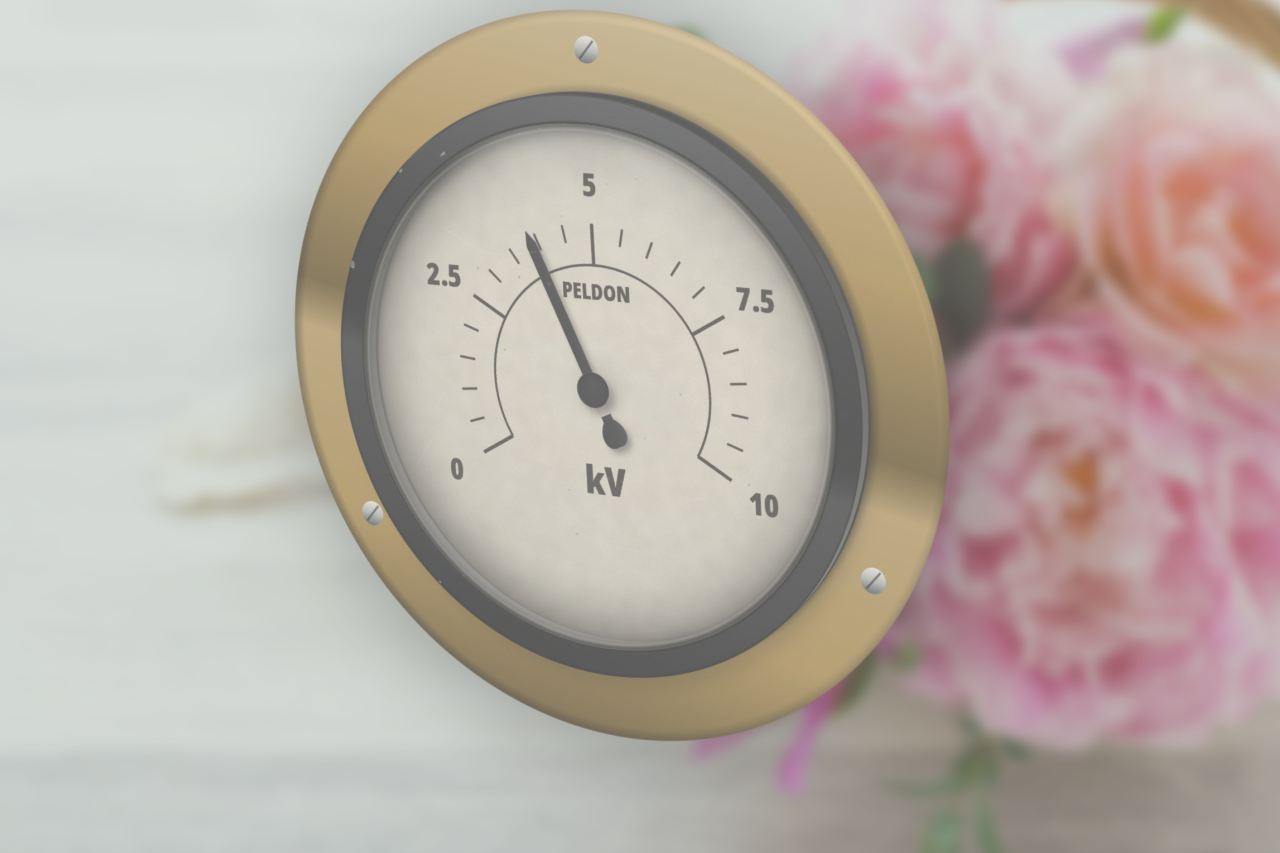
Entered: value=4 unit=kV
